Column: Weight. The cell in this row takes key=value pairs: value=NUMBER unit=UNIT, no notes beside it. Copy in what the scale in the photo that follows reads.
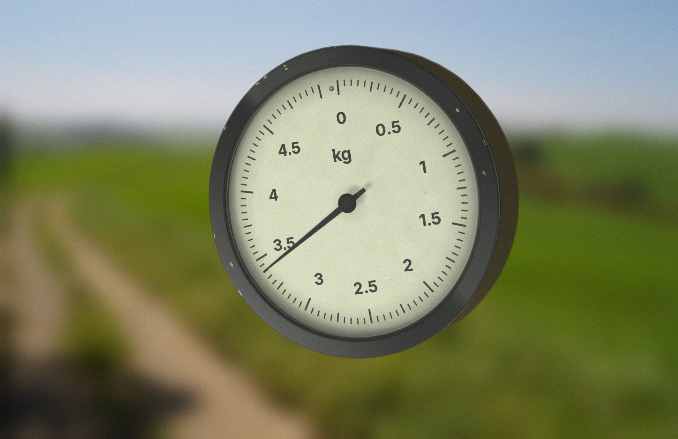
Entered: value=3.4 unit=kg
